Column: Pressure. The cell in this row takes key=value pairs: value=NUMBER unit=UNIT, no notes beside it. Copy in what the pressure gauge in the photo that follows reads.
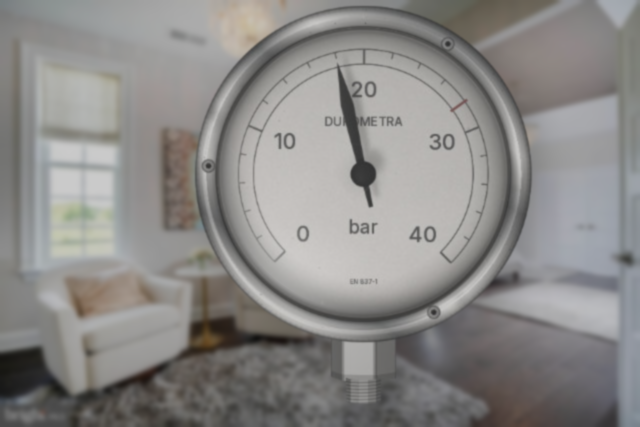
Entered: value=18 unit=bar
